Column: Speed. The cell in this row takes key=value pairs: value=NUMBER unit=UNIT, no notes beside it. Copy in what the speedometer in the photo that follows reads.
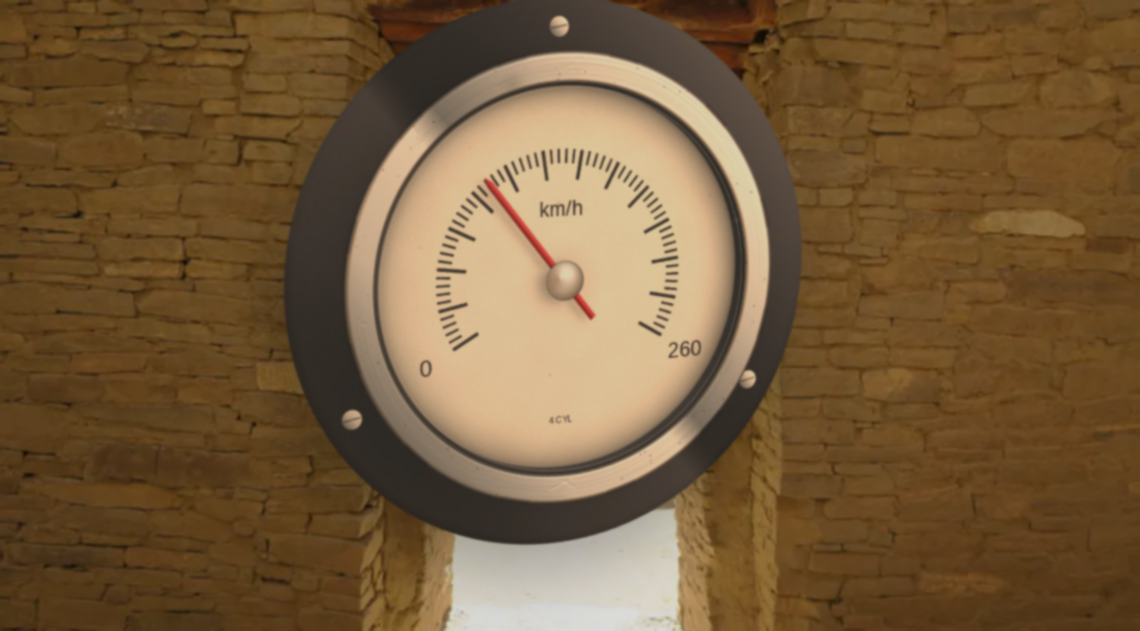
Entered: value=88 unit=km/h
